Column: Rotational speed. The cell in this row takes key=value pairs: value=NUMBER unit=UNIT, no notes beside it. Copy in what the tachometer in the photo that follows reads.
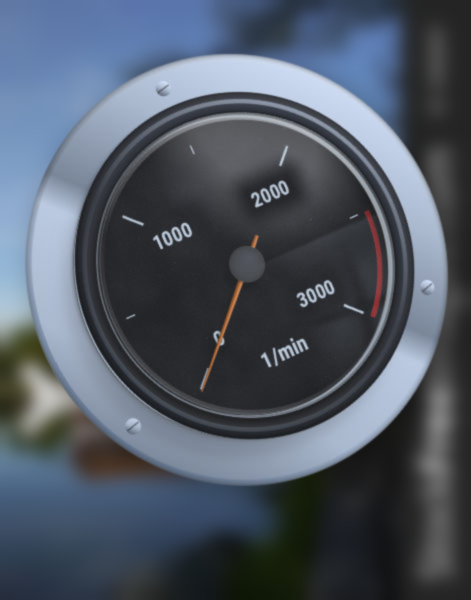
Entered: value=0 unit=rpm
